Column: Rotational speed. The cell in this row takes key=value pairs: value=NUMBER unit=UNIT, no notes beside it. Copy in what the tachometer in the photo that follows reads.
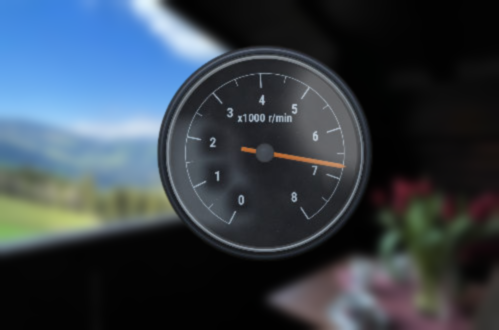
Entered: value=6750 unit=rpm
